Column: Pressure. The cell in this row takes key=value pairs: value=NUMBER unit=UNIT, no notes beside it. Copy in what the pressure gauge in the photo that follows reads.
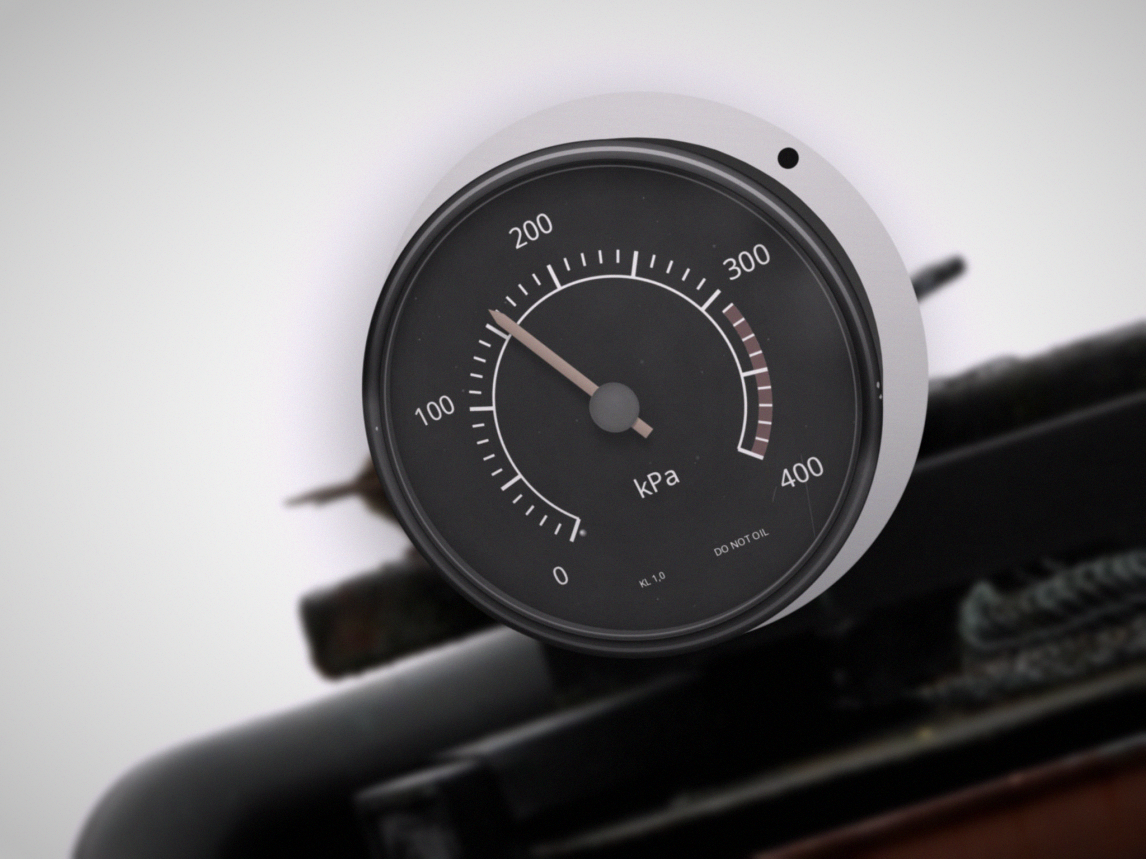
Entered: value=160 unit=kPa
